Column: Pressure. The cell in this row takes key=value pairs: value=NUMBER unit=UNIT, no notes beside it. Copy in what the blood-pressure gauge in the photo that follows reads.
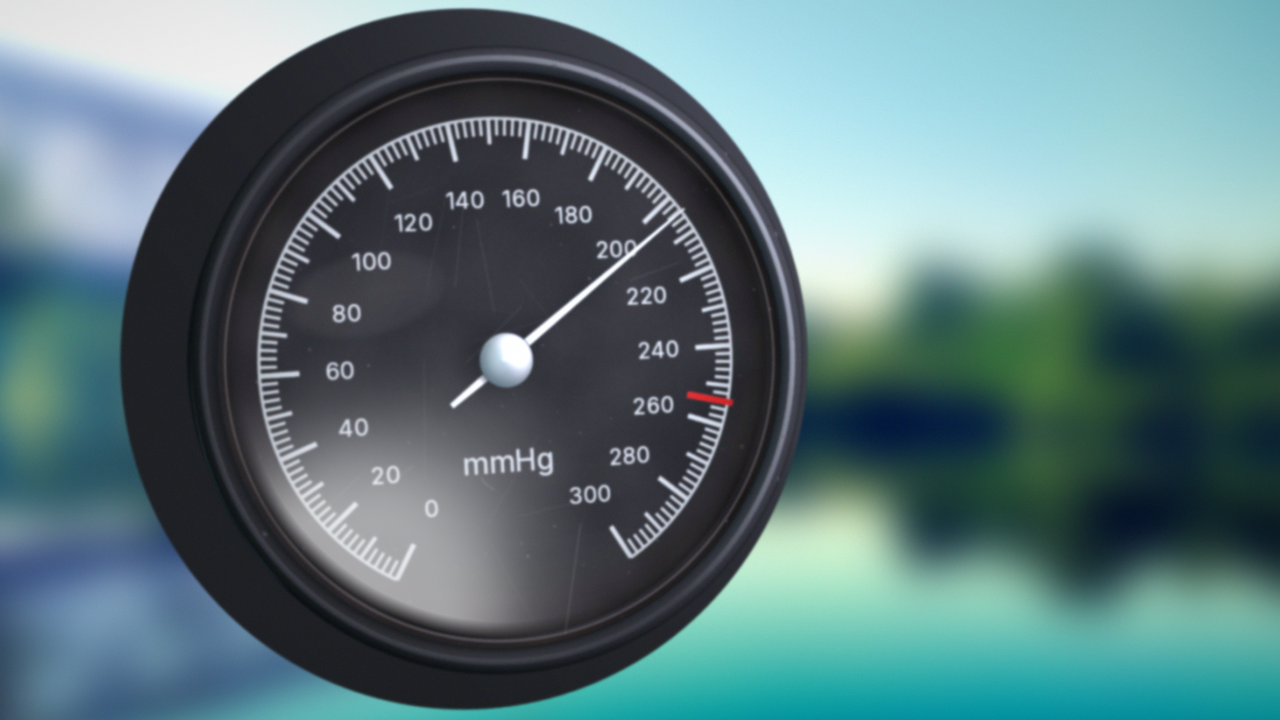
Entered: value=204 unit=mmHg
